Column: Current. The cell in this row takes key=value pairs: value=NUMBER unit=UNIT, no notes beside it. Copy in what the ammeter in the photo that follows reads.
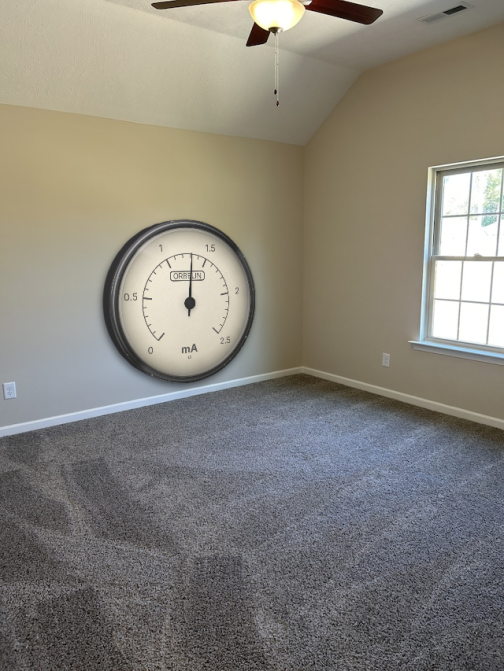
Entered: value=1.3 unit=mA
